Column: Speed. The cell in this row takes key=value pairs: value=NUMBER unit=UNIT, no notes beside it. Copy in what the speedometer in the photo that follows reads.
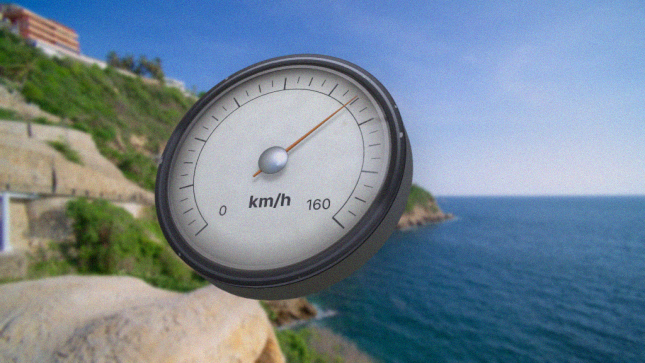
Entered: value=110 unit=km/h
